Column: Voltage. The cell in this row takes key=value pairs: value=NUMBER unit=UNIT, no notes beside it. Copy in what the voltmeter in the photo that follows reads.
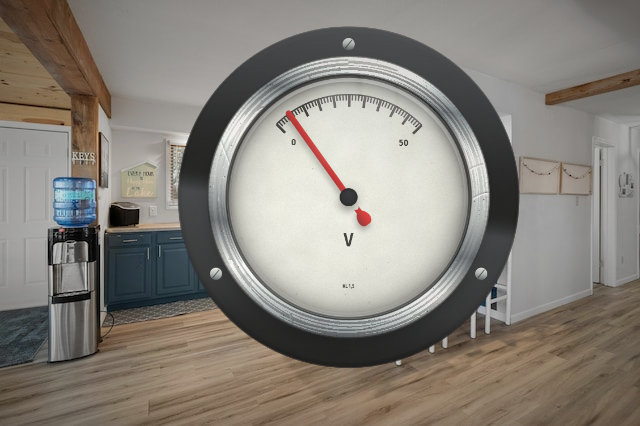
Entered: value=5 unit=V
